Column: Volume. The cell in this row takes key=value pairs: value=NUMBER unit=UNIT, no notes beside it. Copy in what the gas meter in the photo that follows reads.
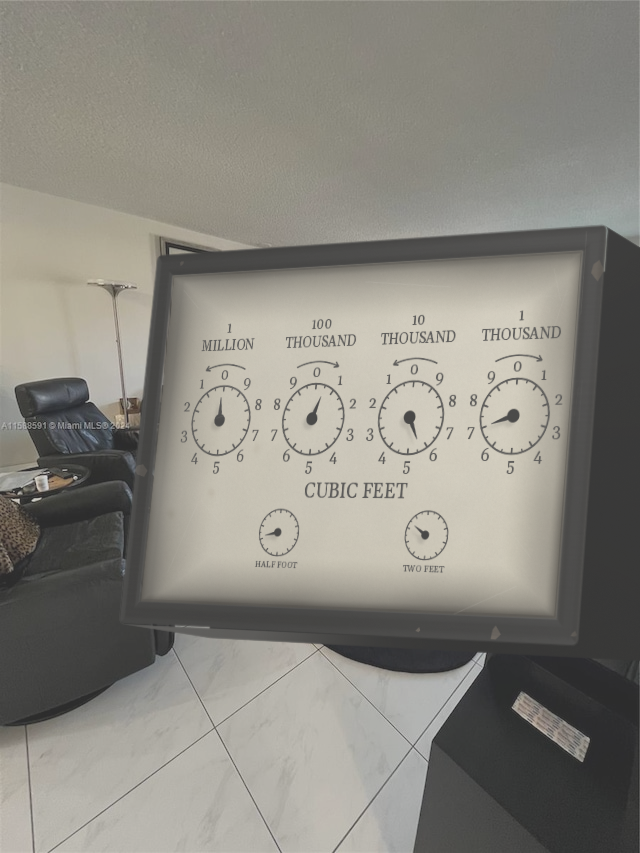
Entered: value=5700 unit=ft³
